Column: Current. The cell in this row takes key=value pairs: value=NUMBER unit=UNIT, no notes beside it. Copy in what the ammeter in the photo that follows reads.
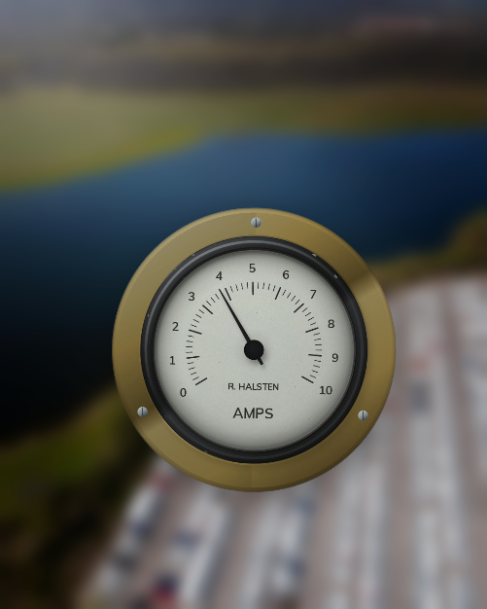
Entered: value=3.8 unit=A
